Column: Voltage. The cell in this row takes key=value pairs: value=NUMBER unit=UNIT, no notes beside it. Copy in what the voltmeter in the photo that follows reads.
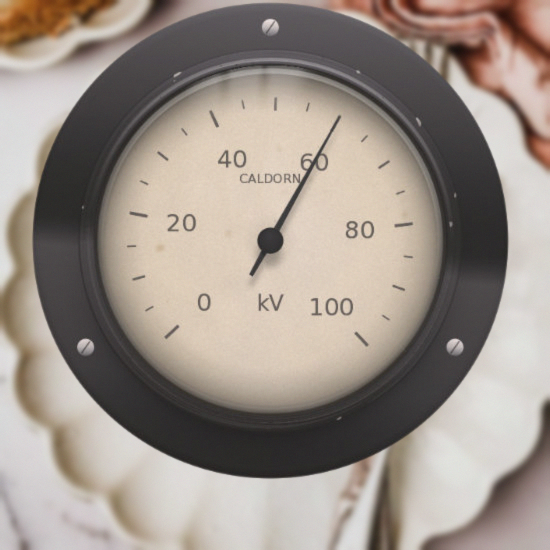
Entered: value=60 unit=kV
